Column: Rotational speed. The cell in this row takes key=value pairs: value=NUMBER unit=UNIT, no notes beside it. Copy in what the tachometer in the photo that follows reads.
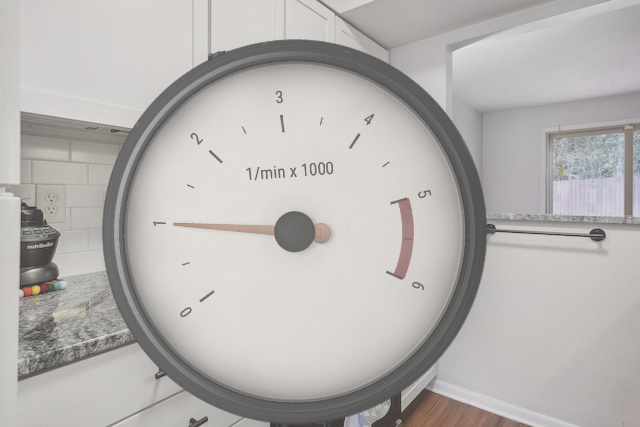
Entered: value=1000 unit=rpm
